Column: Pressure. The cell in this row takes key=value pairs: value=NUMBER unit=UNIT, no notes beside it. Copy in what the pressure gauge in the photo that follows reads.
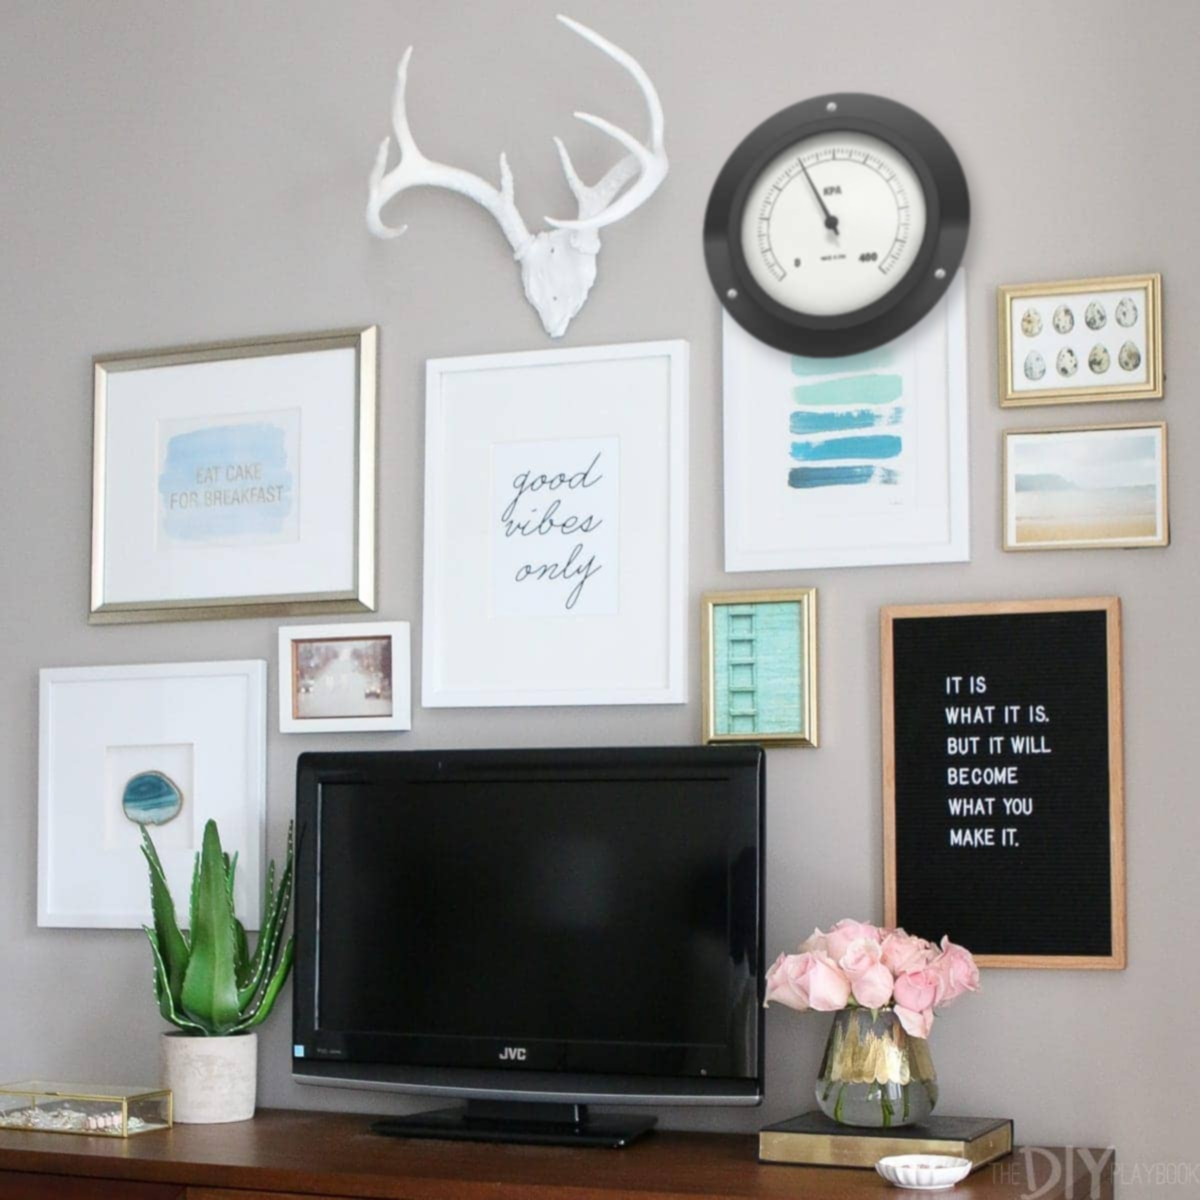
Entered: value=160 unit=kPa
